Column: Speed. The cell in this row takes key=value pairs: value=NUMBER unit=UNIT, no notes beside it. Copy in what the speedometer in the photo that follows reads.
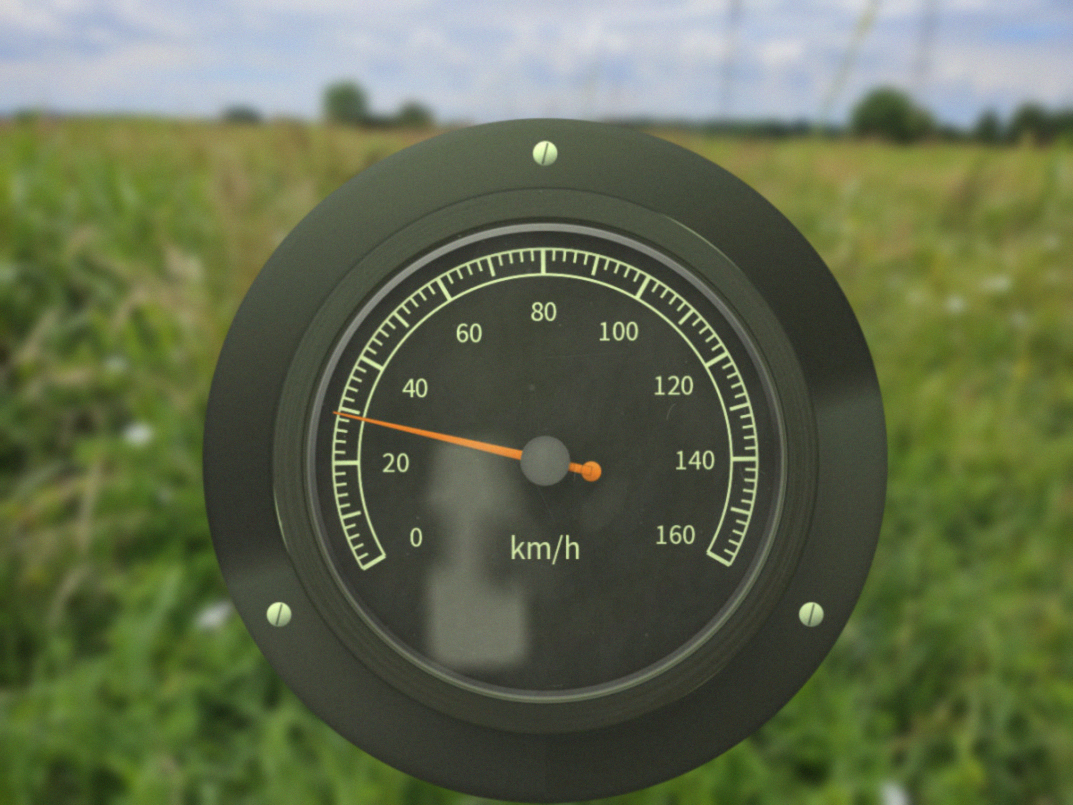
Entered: value=29 unit=km/h
